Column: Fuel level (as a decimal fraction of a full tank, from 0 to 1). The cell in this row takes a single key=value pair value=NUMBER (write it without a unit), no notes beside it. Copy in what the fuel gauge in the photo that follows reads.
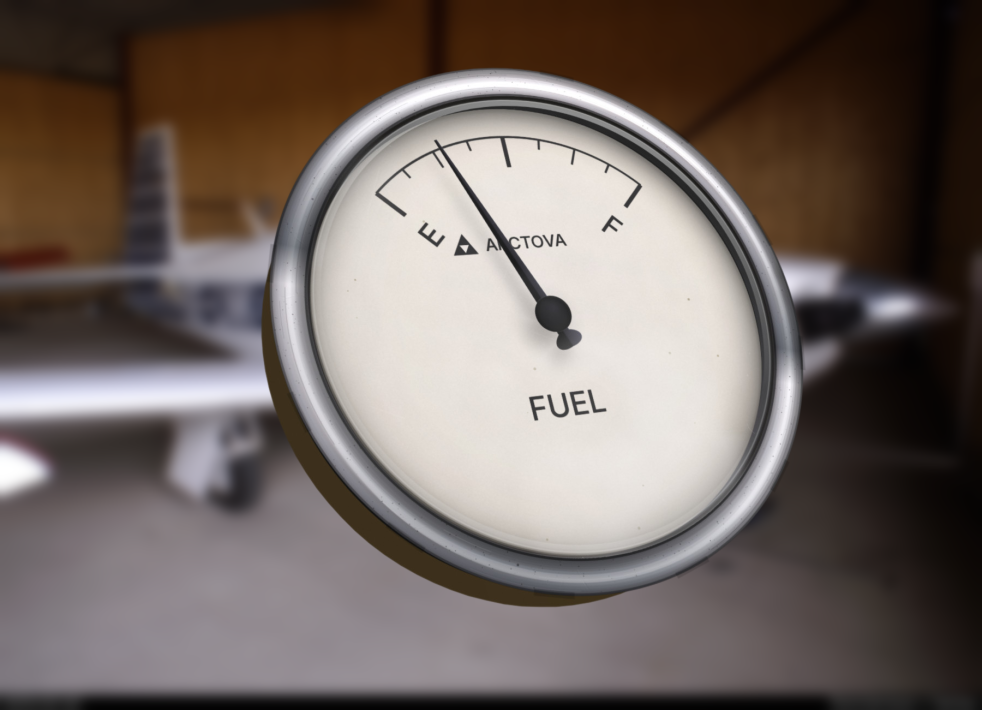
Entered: value=0.25
